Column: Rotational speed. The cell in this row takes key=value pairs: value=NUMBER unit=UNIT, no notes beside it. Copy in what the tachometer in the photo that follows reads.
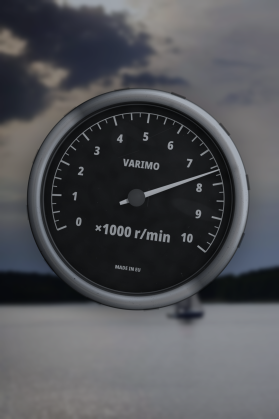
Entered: value=7625 unit=rpm
